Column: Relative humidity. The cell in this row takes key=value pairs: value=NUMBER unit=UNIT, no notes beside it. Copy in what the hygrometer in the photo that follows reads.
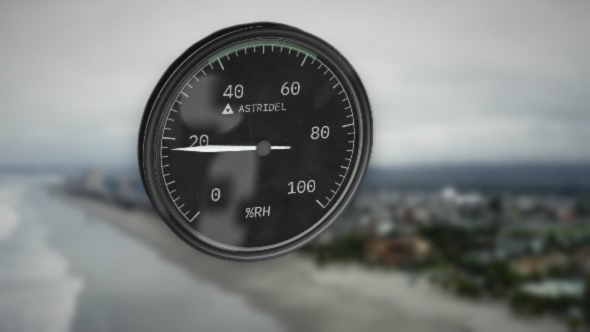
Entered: value=18 unit=%
